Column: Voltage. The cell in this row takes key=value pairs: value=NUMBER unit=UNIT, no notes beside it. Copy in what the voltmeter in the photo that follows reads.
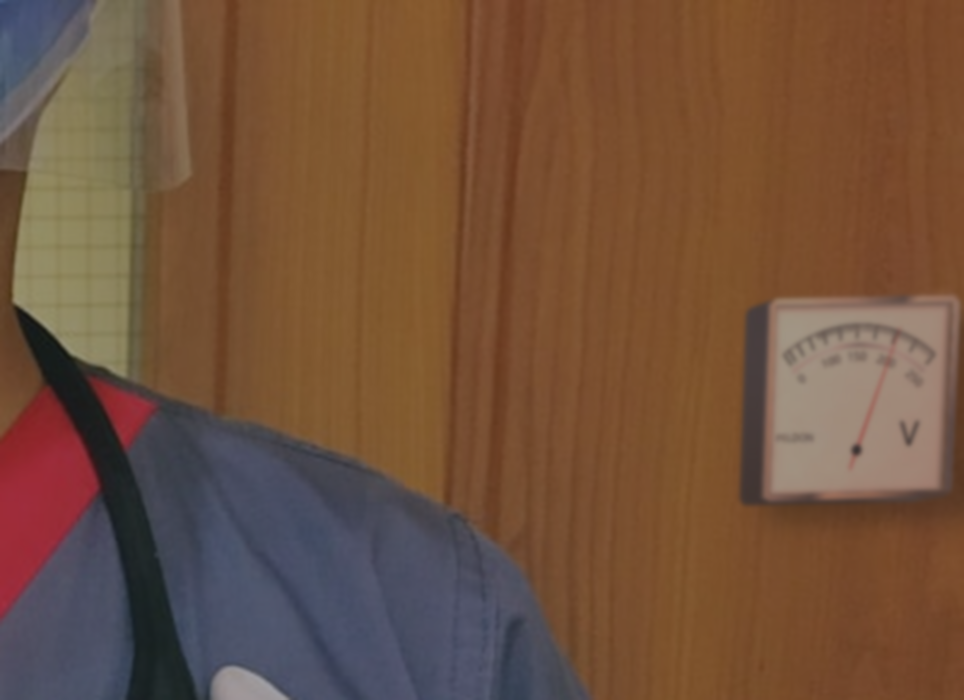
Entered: value=200 unit=V
